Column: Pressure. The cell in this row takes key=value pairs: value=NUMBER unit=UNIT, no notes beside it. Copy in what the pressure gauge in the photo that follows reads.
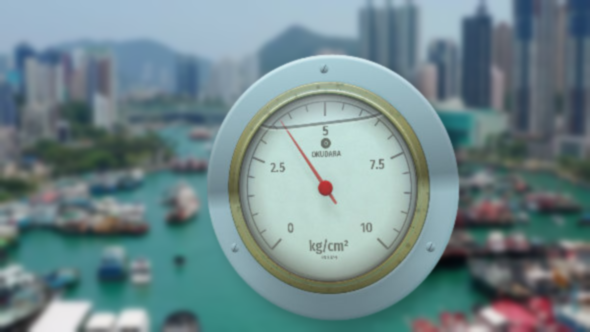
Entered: value=3.75 unit=kg/cm²
